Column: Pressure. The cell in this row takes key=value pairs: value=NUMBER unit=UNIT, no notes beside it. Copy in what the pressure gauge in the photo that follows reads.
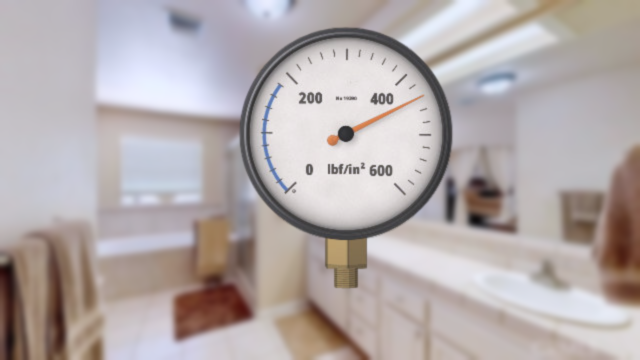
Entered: value=440 unit=psi
